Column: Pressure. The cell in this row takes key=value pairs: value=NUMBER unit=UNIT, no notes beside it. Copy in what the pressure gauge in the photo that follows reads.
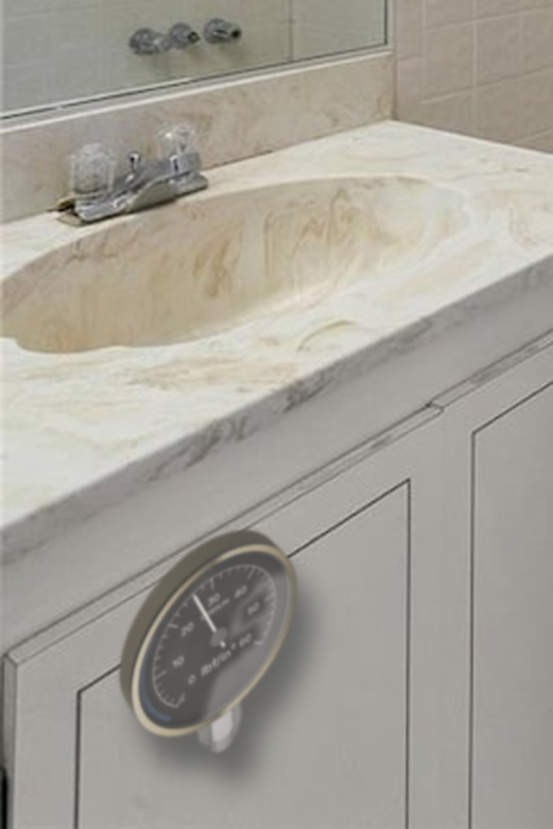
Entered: value=26 unit=psi
